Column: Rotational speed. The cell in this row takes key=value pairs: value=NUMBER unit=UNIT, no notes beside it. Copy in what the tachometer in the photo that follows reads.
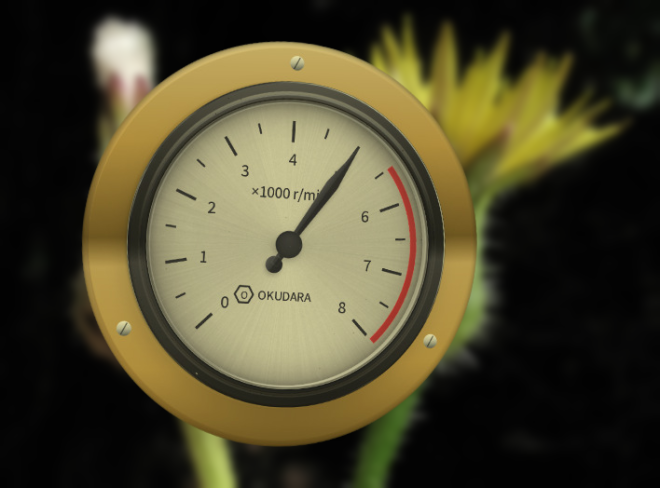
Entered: value=5000 unit=rpm
